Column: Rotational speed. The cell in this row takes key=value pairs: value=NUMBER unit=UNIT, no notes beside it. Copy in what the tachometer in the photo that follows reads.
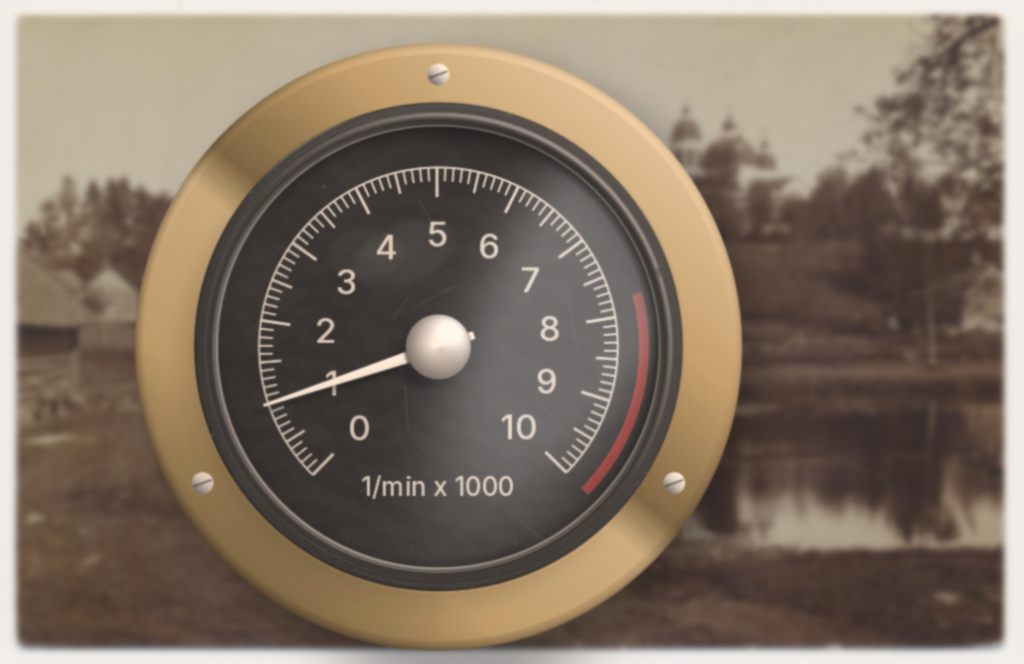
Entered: value=1000 unit=rpm
